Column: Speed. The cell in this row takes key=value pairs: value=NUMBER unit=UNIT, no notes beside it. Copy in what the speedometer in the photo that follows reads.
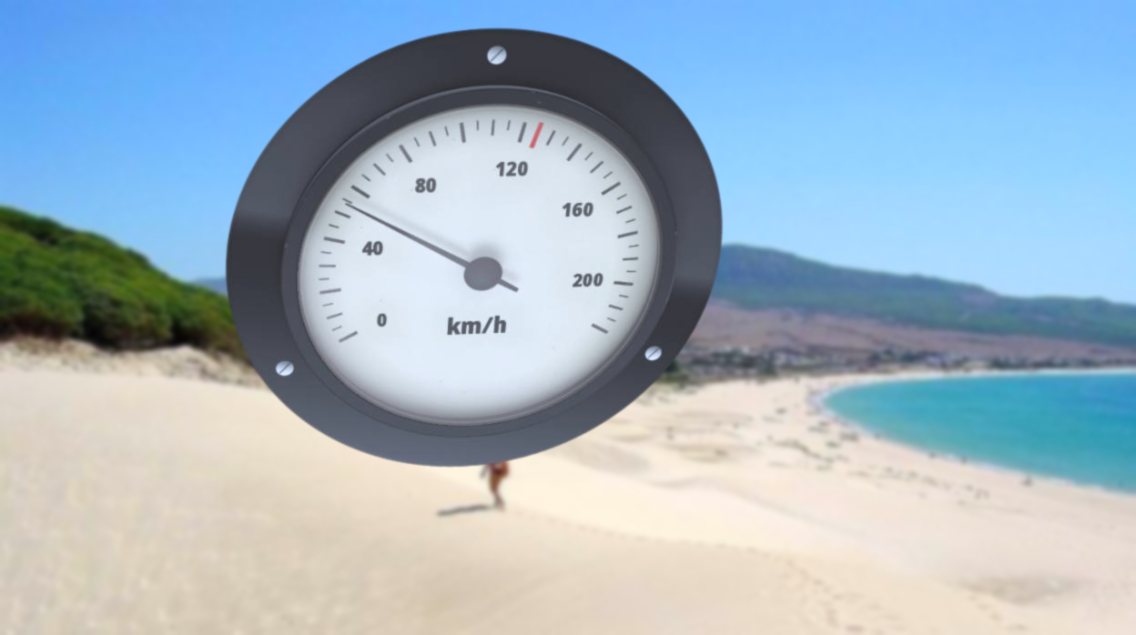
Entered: value=55 unit=km/h
